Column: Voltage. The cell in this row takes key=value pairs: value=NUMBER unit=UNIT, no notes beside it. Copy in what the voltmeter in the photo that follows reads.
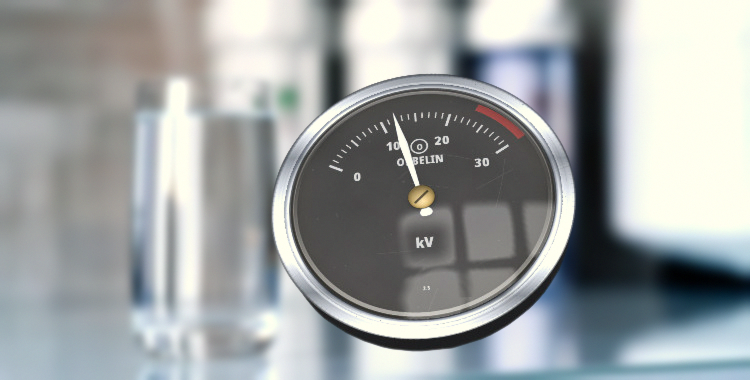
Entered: value=12 unit=kV
